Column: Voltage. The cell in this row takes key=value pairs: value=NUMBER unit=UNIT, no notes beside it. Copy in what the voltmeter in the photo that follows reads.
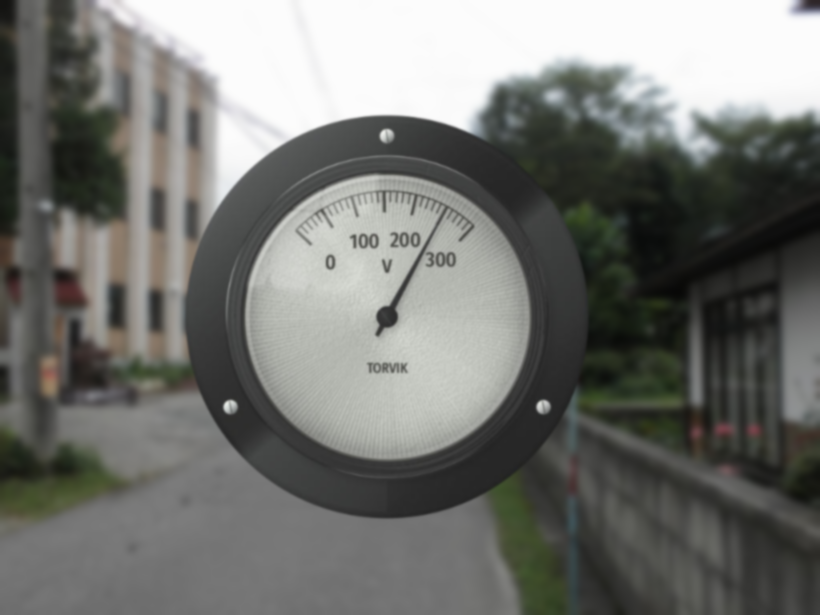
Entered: value=250 unit=V
